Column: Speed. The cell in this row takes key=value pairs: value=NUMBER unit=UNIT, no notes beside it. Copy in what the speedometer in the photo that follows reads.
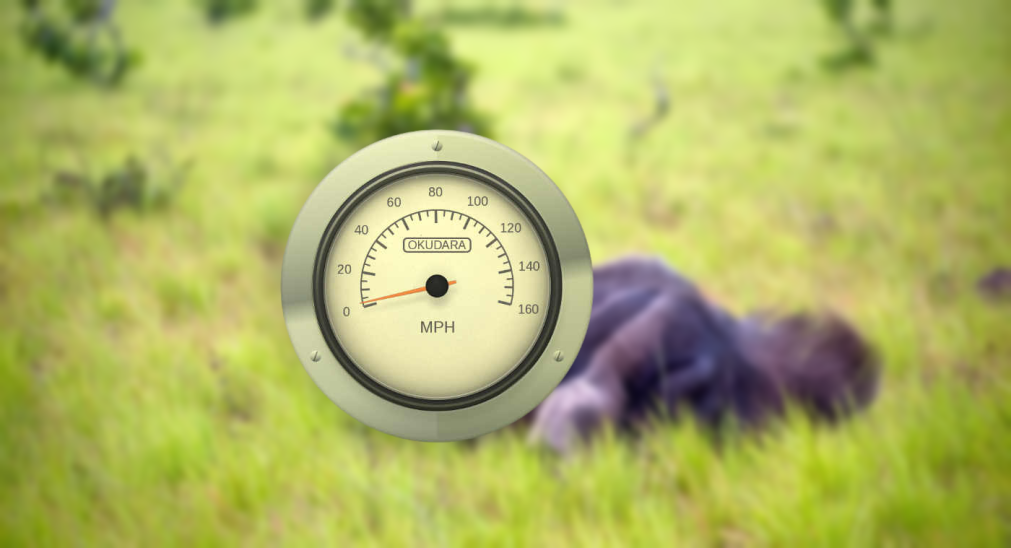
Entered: value=2.5 unit=mph
